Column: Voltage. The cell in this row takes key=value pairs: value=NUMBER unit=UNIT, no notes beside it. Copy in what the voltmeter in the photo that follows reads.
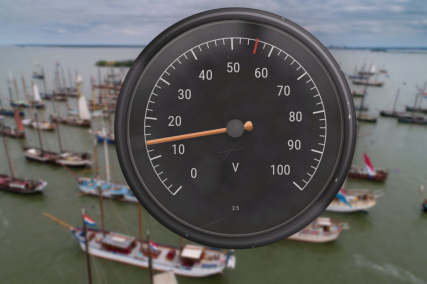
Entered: value=14 unit=V
